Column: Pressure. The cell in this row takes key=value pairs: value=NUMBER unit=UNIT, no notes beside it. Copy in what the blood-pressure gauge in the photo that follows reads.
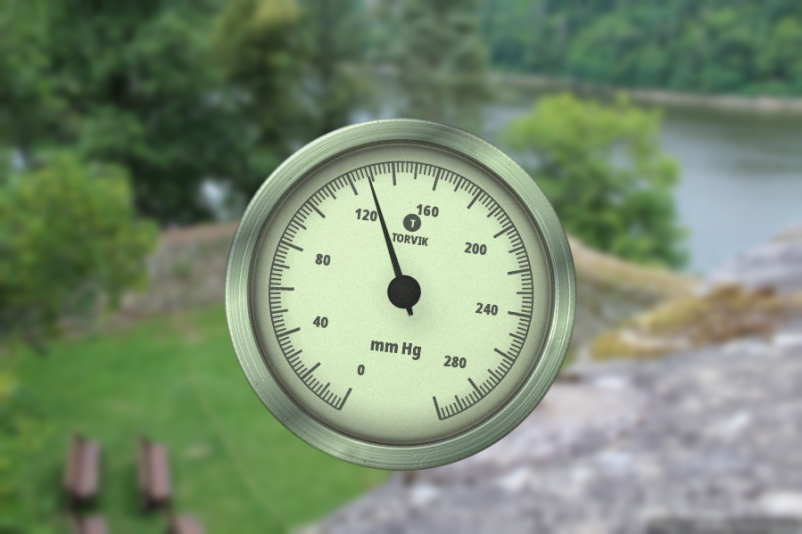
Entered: value=128 unit=mmHg
